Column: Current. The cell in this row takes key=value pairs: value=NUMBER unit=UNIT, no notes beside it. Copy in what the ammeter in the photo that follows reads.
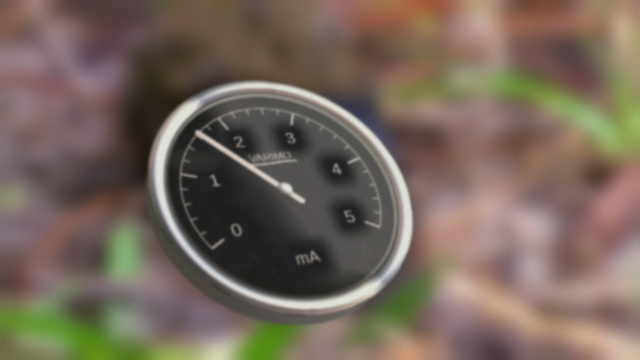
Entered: value=1.6 unit=mA
